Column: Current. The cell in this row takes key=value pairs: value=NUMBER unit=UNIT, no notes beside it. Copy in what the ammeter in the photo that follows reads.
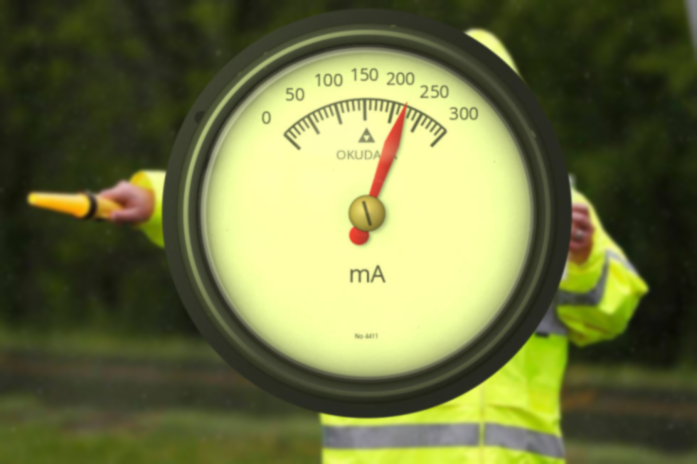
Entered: value=220 unit=mA
